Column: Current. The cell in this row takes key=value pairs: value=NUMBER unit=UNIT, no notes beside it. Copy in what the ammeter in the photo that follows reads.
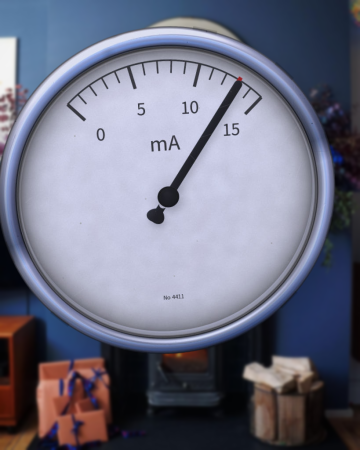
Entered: value=13 unit=mA
